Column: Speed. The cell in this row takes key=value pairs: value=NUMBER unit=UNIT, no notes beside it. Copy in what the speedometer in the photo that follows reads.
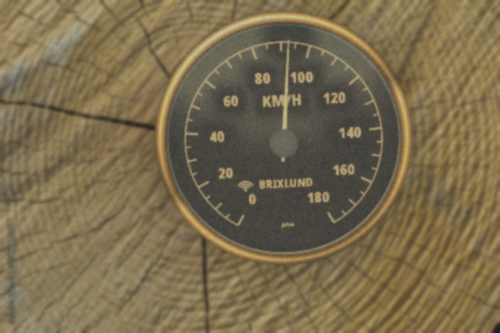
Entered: value=92.5 unit=km/h
